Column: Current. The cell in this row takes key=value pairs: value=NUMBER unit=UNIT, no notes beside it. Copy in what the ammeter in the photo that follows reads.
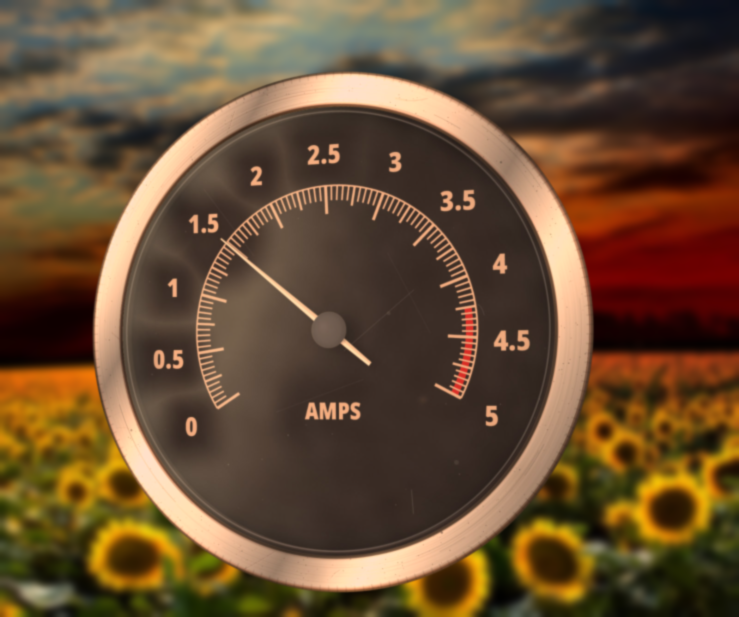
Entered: value=1.5 unit=A
